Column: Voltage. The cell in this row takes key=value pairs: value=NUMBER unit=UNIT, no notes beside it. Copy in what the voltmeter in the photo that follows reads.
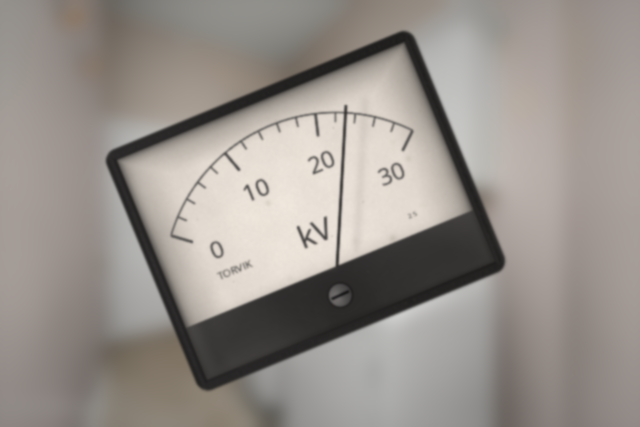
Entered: value=23 unit=kV
